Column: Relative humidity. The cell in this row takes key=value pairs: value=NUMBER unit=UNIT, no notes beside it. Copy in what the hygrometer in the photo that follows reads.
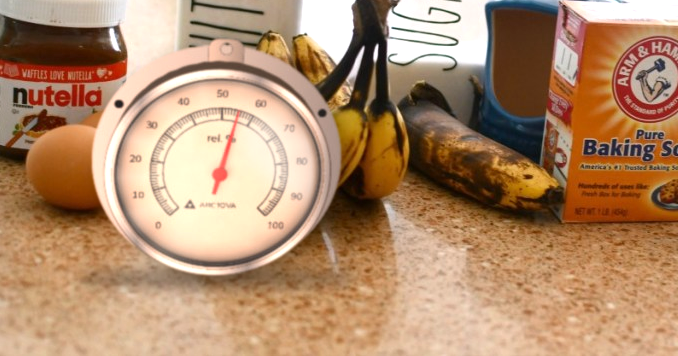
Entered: value=55 unit=%
